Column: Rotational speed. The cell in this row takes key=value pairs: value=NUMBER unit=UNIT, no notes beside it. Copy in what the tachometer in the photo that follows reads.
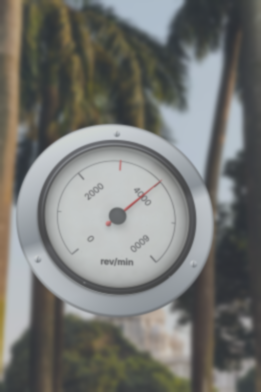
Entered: value=4000 unit=rpm
